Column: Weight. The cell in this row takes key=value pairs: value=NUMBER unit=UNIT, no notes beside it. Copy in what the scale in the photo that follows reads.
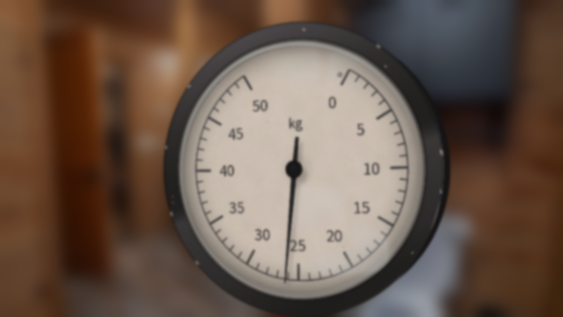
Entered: value=26 unit=kg
